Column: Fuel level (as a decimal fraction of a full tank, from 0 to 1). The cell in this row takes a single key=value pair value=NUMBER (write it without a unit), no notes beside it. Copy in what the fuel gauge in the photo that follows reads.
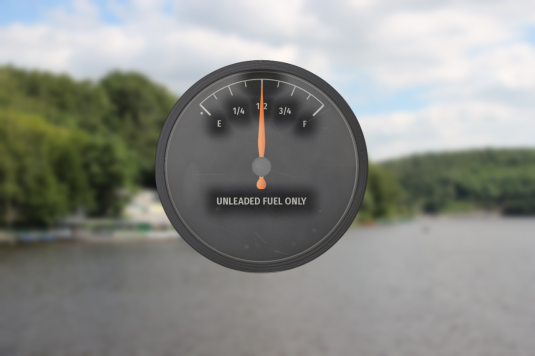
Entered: value=0.5
